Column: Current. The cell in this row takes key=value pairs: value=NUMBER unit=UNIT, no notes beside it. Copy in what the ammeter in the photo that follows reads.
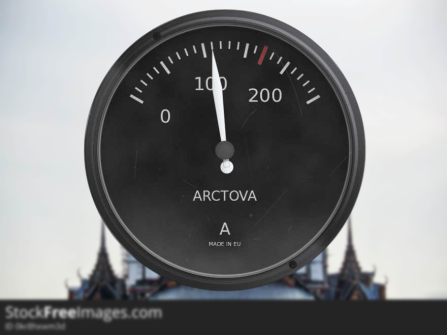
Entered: value=110 unit=A
